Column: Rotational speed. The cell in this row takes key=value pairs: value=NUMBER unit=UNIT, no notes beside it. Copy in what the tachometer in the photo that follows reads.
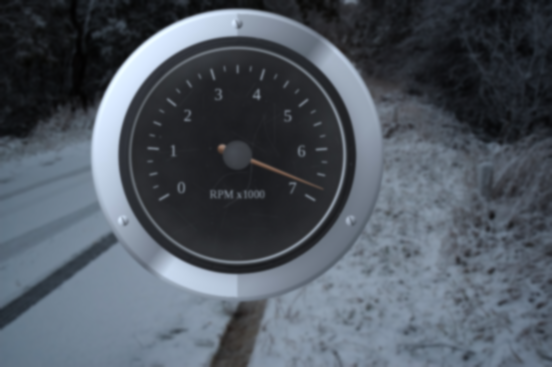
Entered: value=6750 unit=rpm
